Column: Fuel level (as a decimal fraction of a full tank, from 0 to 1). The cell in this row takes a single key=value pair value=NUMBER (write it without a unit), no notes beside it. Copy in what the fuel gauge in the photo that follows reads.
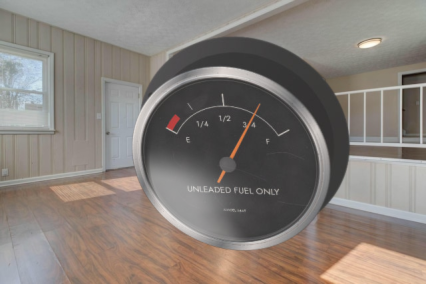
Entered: value=0.75
